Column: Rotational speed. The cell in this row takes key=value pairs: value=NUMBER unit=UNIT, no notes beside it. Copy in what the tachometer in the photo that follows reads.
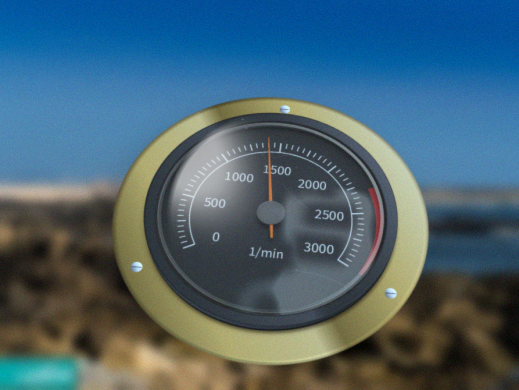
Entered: value=1400 unit=rpm
